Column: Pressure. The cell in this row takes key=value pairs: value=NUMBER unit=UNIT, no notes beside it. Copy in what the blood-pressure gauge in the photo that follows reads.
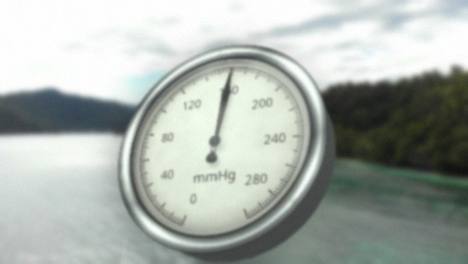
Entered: value=160 unit=mmHg
